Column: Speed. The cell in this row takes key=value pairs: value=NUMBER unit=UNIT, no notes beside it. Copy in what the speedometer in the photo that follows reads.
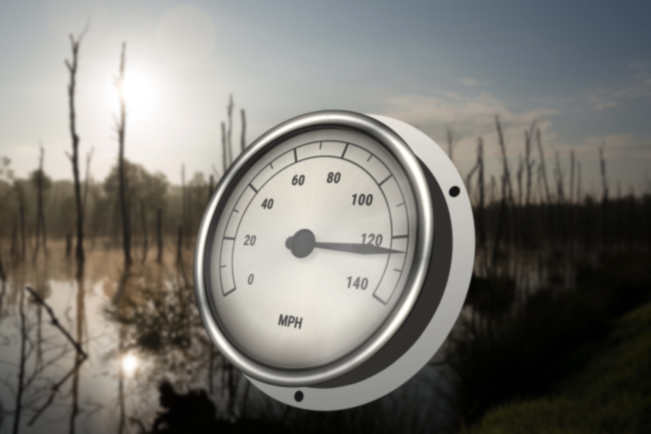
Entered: value=125 unit=mph
